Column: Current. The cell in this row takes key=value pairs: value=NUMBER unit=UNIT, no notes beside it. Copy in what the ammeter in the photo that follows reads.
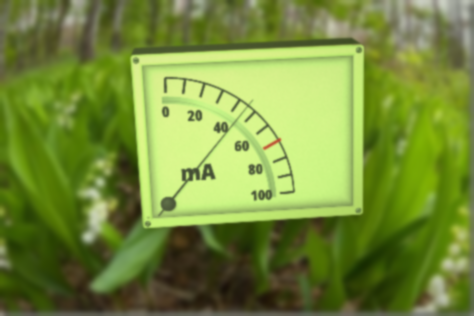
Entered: value=45 unit=mA
